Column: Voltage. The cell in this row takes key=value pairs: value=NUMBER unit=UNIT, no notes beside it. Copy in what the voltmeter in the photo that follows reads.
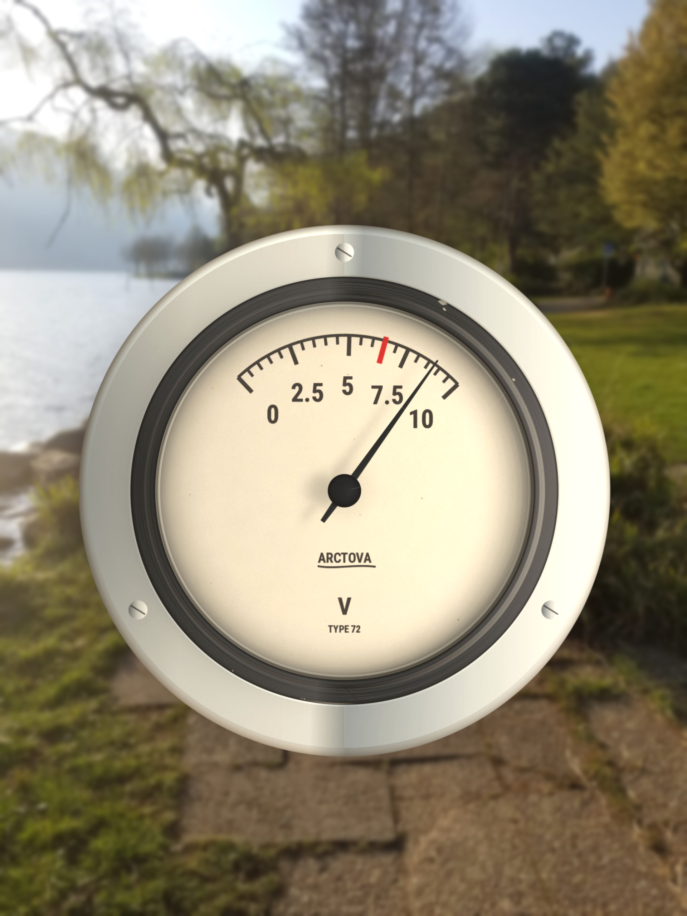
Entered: value=8.75 unit=V
